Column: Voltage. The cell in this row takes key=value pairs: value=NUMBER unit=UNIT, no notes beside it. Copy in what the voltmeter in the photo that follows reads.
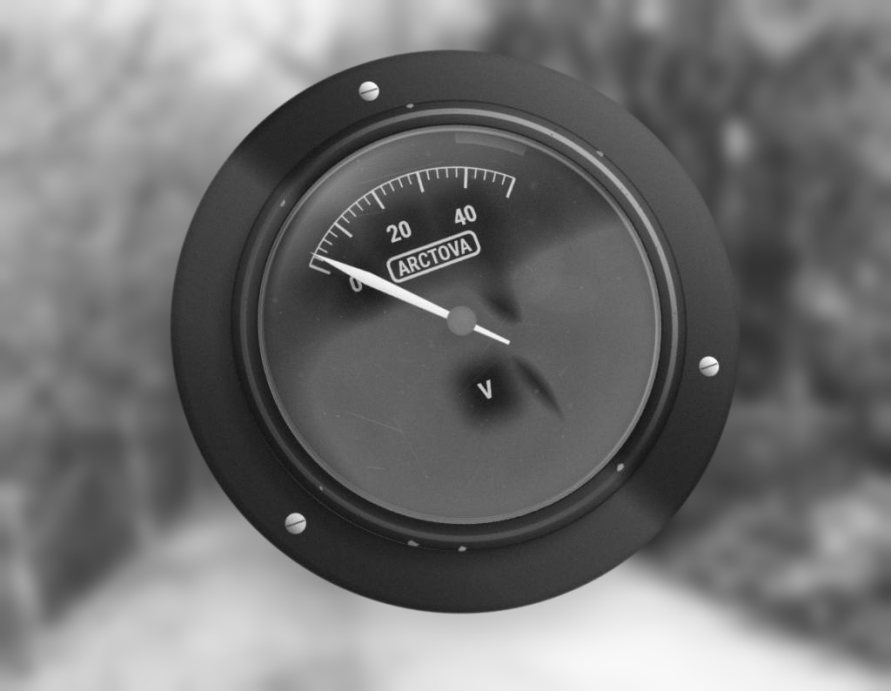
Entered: value=2 unit=V
